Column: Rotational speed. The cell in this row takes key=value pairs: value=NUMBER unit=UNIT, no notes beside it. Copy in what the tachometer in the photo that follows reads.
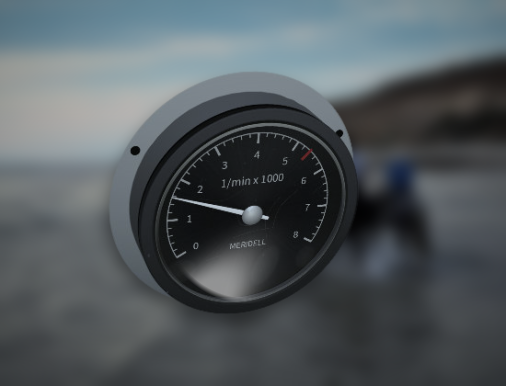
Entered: value=1600 unit=rpm
